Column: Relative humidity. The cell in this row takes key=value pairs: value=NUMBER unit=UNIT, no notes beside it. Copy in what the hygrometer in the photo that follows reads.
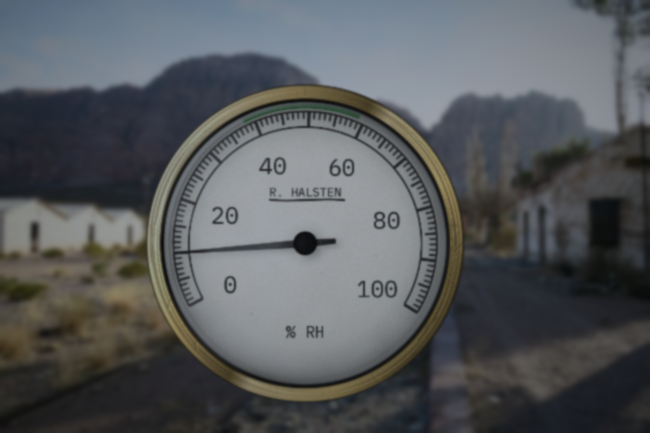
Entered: value=10 unit=%
